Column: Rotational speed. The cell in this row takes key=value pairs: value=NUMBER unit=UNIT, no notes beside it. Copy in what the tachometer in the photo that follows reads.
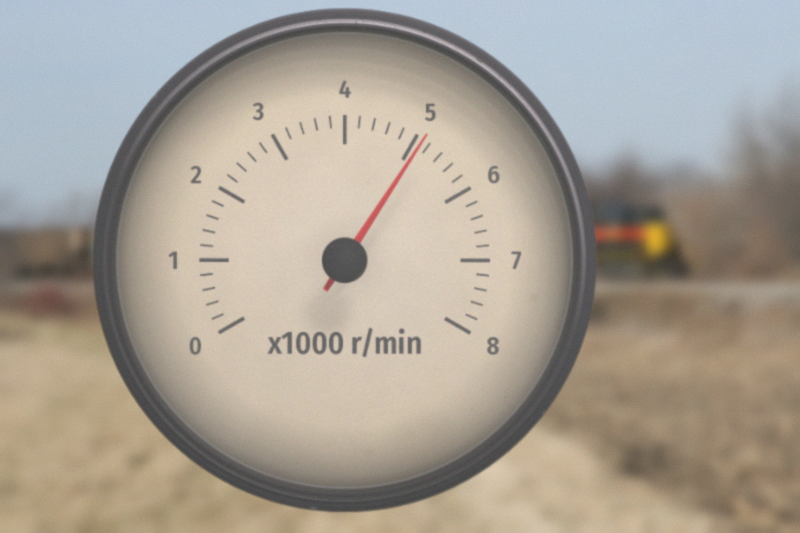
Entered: value=5100 unit=rpm
